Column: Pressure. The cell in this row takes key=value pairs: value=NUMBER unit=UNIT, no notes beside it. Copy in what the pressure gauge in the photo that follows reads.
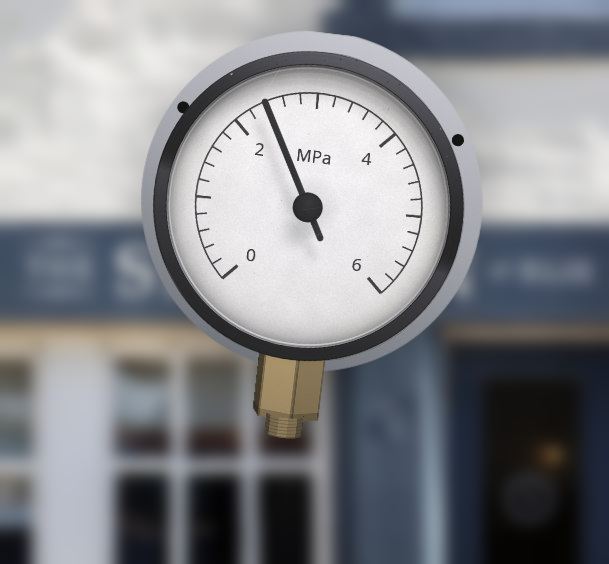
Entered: value=2.4 unit=MPa
